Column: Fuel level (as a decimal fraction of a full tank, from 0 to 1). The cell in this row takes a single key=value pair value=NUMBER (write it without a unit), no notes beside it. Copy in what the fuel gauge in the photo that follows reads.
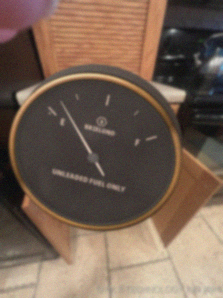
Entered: value=0.125
